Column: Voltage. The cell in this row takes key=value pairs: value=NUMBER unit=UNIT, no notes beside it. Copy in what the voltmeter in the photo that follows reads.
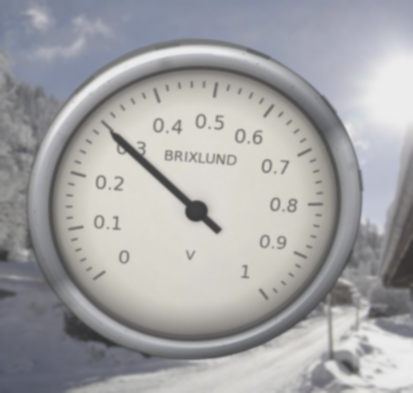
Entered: value=0.3 unit=V
